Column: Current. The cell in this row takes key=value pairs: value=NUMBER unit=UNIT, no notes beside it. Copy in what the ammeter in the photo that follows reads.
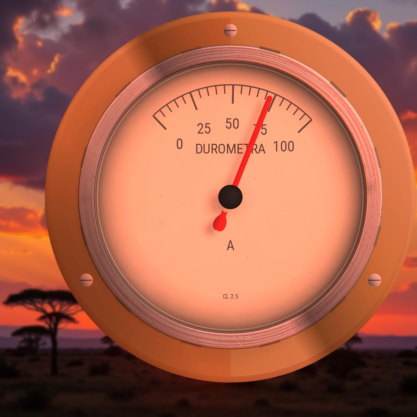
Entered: value=72.5 unit=A
